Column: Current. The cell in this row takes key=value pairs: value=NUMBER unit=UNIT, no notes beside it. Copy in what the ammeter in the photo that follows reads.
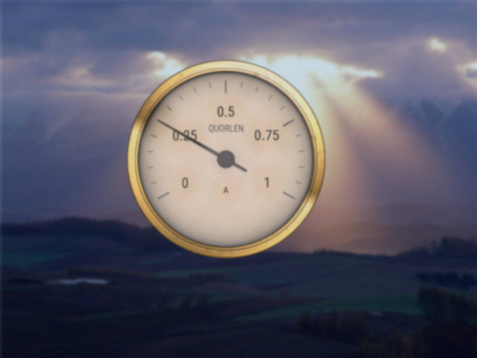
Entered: value=0.25 unit=A
